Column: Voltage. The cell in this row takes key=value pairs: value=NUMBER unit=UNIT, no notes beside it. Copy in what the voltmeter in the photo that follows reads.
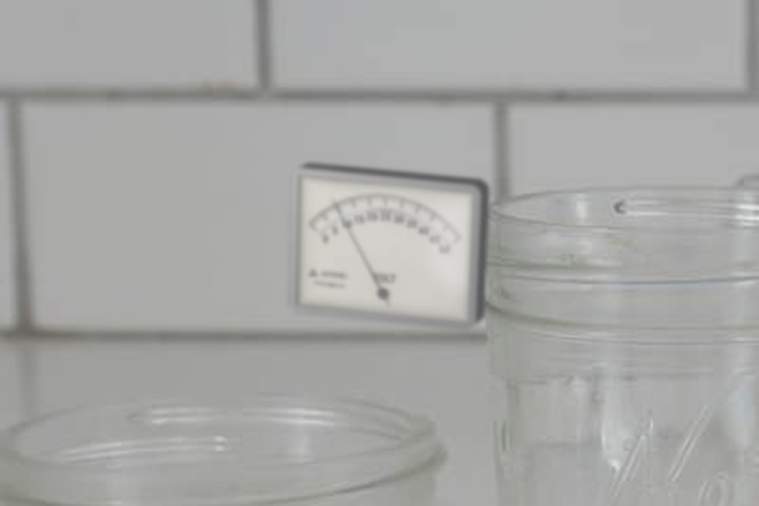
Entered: value=10 unit=V
